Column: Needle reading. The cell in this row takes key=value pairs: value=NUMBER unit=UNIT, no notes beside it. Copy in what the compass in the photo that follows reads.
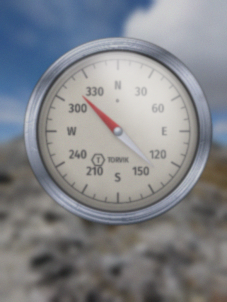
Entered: value=315 unit=°
